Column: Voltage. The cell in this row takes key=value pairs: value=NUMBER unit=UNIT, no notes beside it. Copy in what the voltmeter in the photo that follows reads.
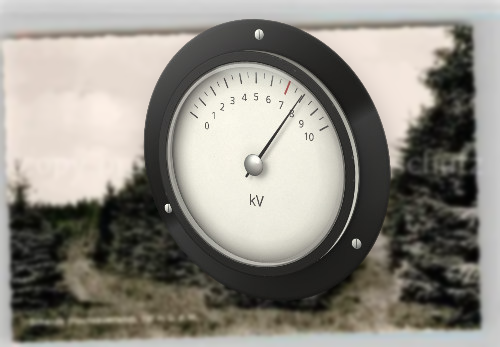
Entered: value=8 unit=kV
